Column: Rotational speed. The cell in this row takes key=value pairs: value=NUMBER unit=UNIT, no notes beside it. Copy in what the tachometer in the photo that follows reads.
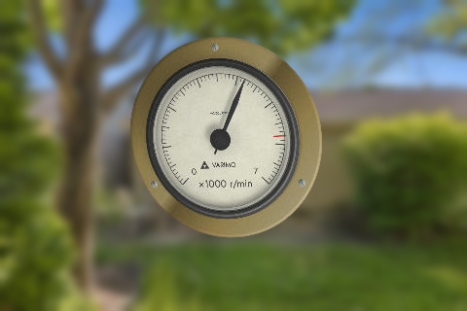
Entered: value=4200 unit=rpm
